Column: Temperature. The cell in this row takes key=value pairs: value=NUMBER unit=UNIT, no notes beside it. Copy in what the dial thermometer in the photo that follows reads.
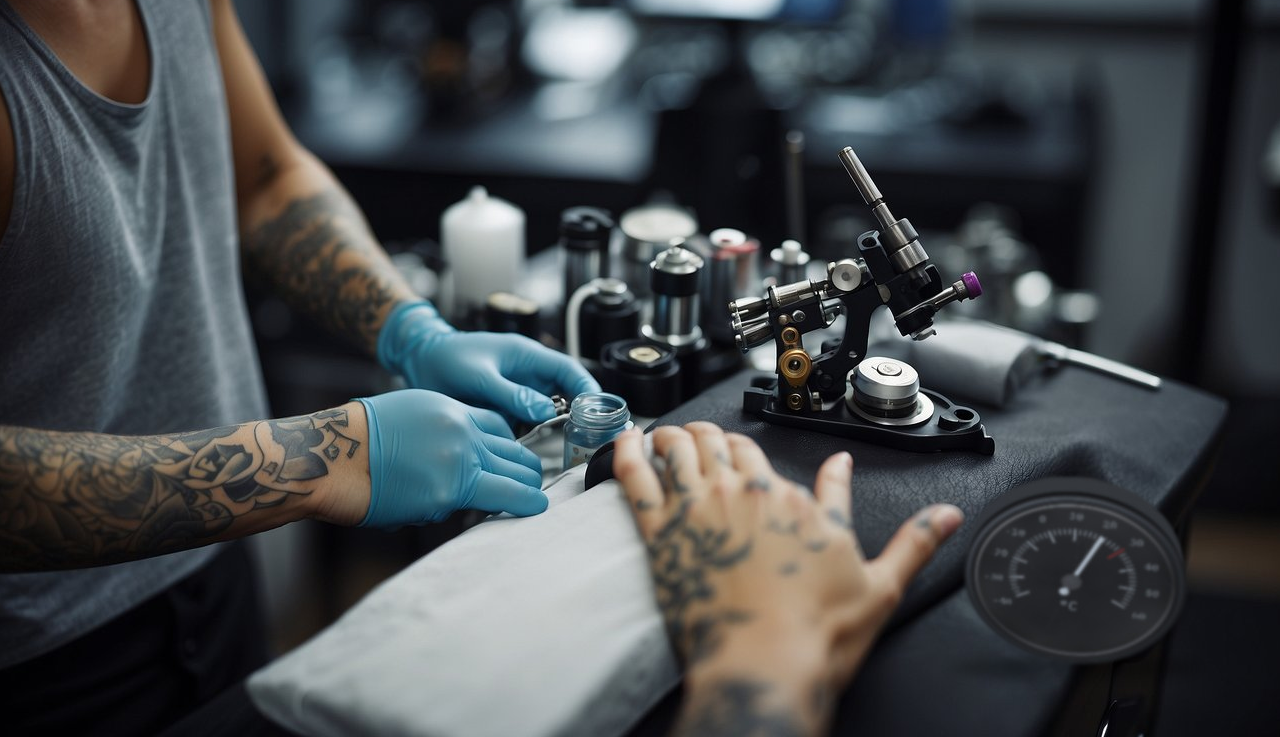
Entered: value=20 unit=°C
